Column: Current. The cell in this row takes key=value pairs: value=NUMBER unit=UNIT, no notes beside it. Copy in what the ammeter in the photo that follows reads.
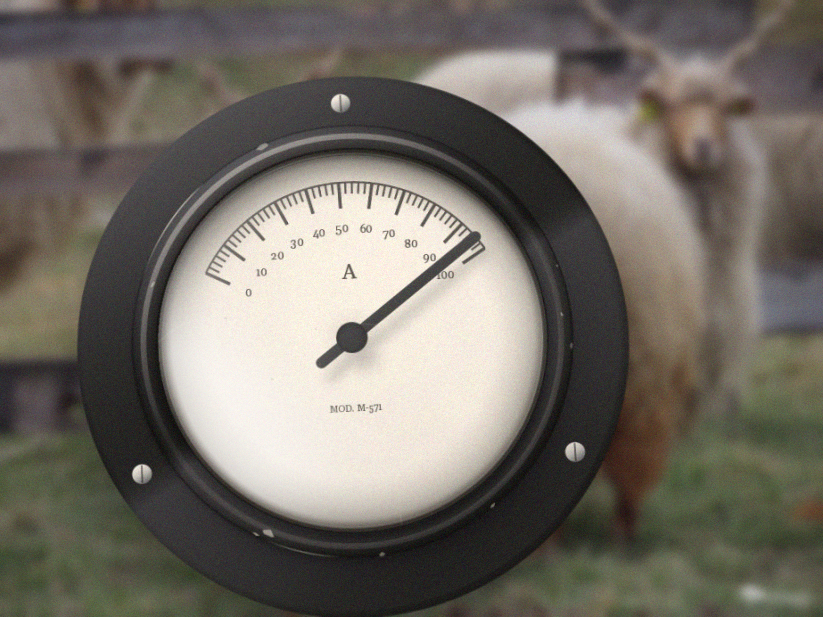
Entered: value=96 unit=A
